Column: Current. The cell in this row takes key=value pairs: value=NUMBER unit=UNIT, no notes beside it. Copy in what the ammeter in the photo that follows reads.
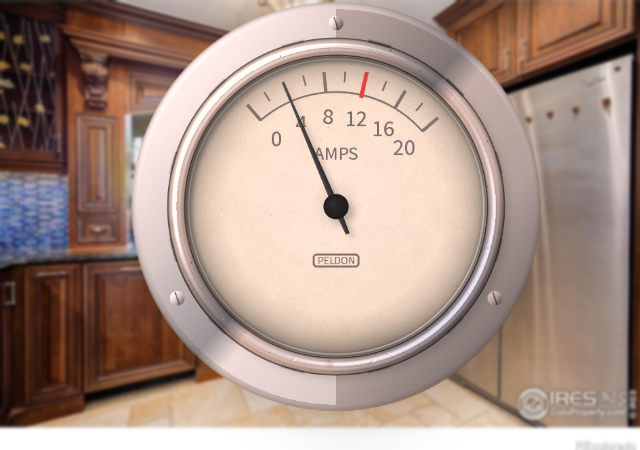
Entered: value=4 unit=A
